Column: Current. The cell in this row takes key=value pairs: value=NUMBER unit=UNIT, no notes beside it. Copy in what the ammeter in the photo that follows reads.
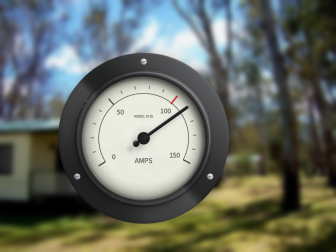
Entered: value=110 unit=A
